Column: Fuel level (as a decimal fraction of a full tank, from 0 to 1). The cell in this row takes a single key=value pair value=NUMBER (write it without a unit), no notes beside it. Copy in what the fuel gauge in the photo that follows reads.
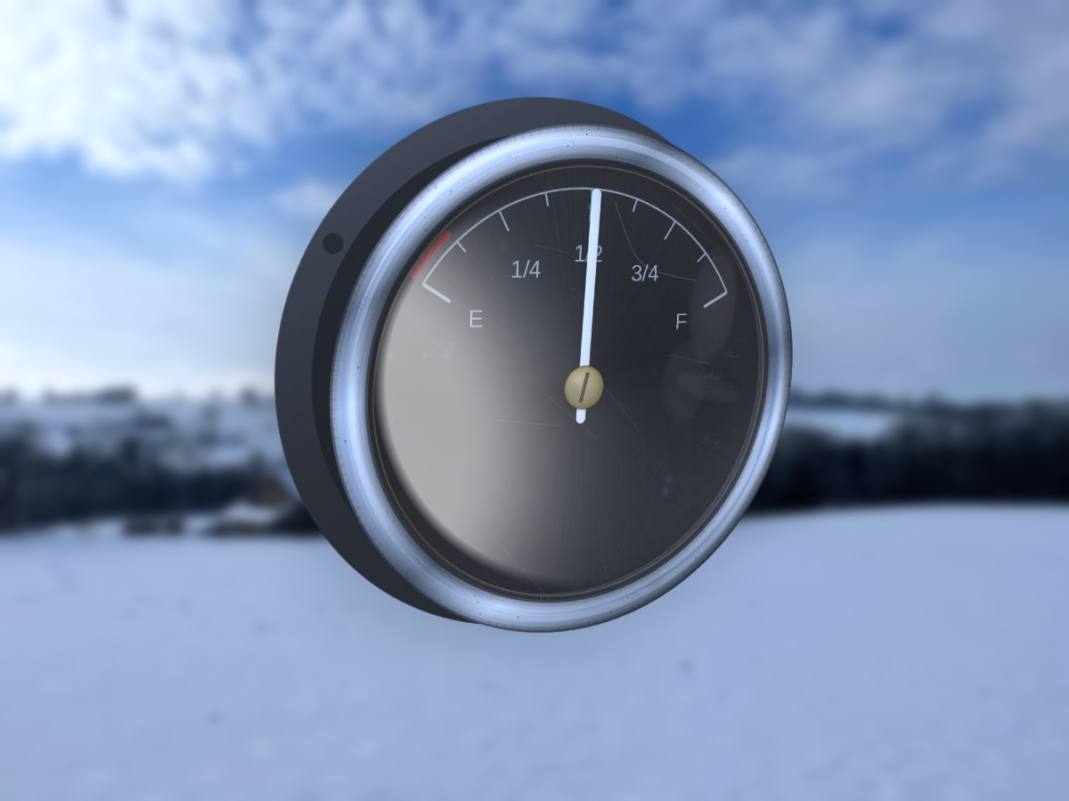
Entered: value=0.5
